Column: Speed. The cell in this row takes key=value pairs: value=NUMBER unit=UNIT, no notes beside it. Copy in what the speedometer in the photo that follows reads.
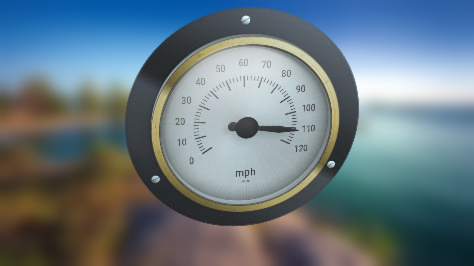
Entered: value=110 unit=mph
